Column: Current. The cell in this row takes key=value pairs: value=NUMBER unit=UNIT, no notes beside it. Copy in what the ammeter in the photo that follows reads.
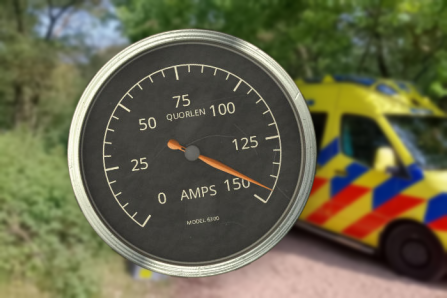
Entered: value=145 unit=A
